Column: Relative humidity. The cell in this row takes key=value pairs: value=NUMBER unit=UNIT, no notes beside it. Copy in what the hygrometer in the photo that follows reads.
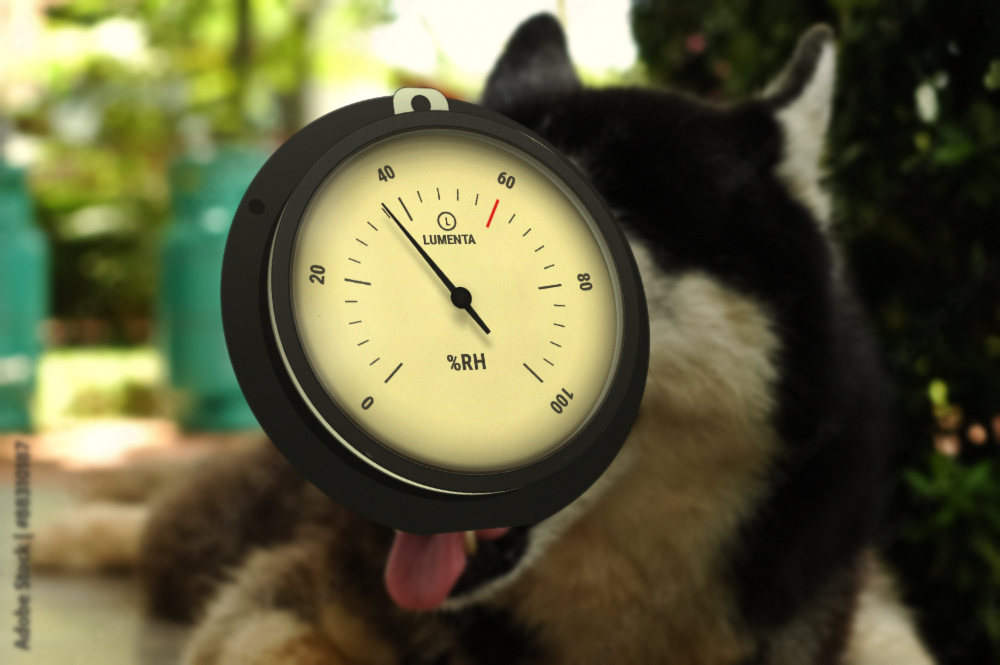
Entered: value=36 unit=%
